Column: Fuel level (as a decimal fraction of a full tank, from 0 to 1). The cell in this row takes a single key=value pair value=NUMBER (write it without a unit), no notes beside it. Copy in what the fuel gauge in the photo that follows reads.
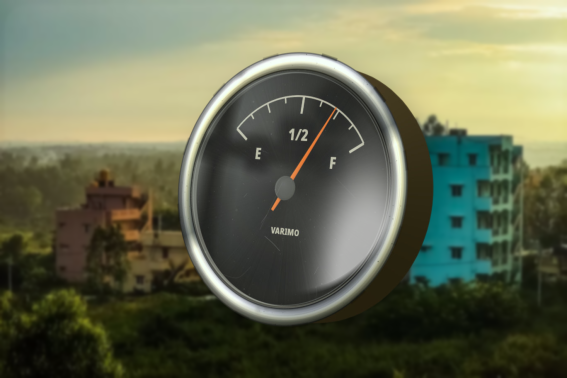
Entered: value=0.75
